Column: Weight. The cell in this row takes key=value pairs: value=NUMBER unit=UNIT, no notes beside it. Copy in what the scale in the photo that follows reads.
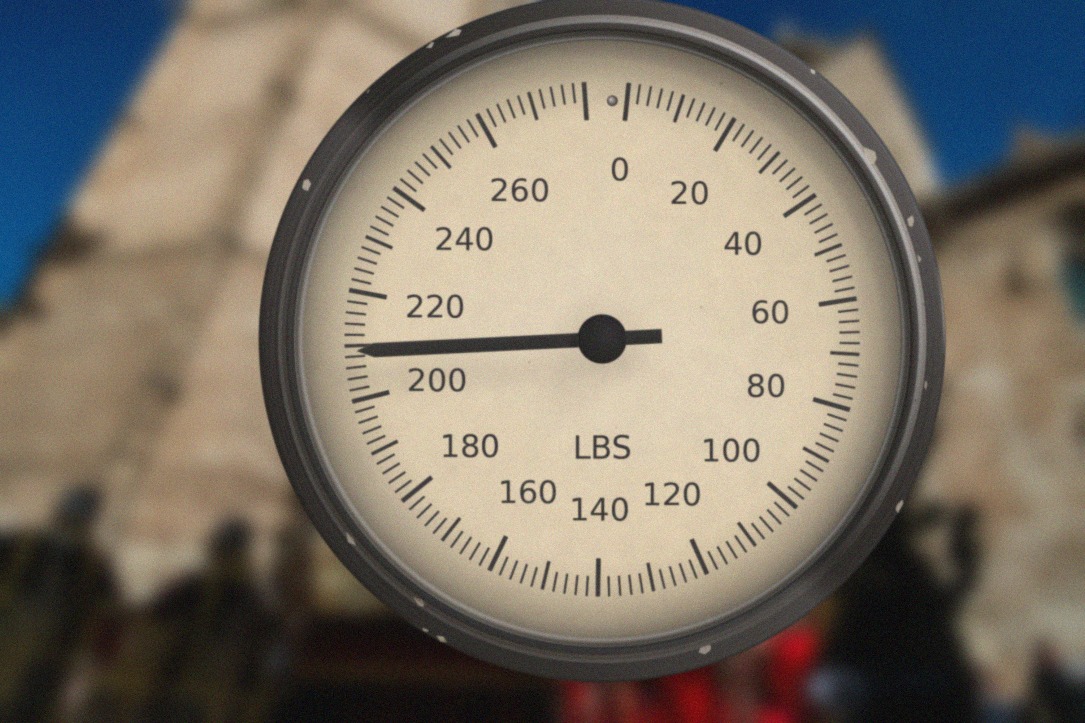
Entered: value=209 unit=lb
